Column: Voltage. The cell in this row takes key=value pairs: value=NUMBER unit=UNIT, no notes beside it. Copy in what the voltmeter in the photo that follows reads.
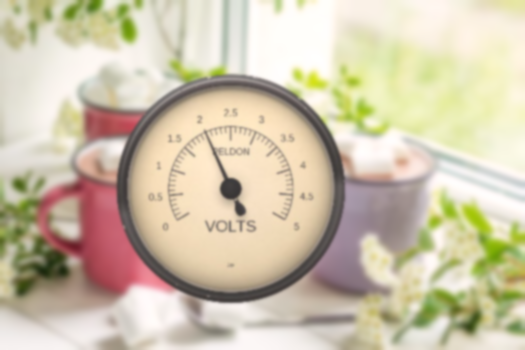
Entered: value=2 unit=V
